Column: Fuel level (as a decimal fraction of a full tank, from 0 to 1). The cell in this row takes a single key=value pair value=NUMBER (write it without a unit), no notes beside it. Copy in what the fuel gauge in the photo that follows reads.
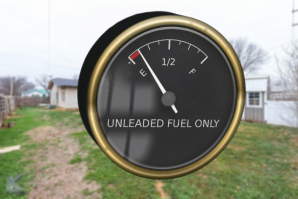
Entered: value=0.125
